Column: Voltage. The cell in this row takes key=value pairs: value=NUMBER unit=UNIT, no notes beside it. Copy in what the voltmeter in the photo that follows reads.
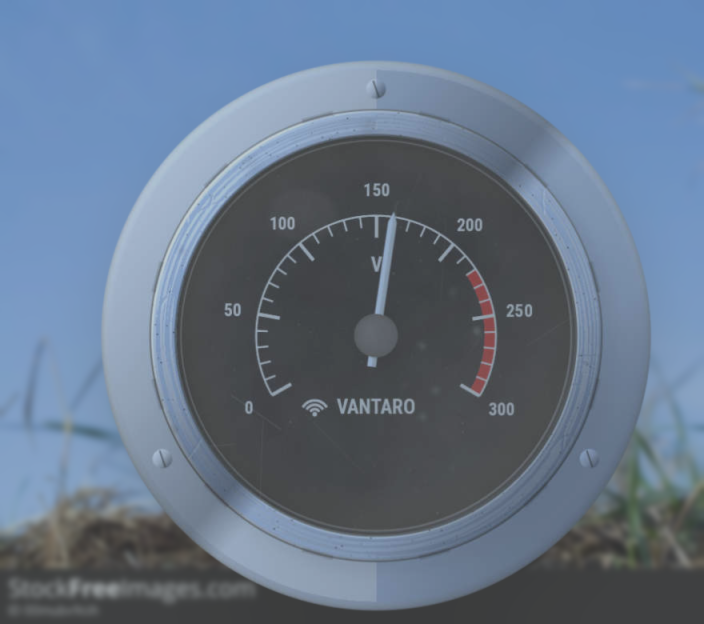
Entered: value=160 unit=V
